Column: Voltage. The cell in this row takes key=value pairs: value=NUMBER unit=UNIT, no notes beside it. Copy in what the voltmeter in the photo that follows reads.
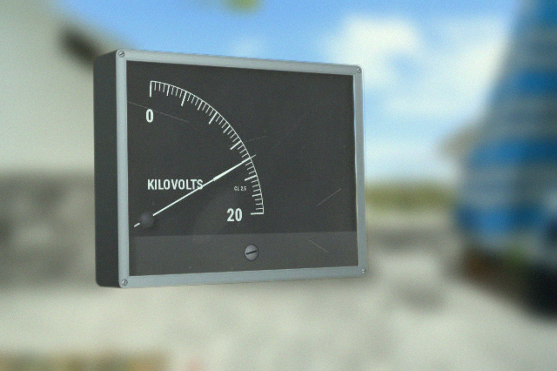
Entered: value=14 unit=kV
